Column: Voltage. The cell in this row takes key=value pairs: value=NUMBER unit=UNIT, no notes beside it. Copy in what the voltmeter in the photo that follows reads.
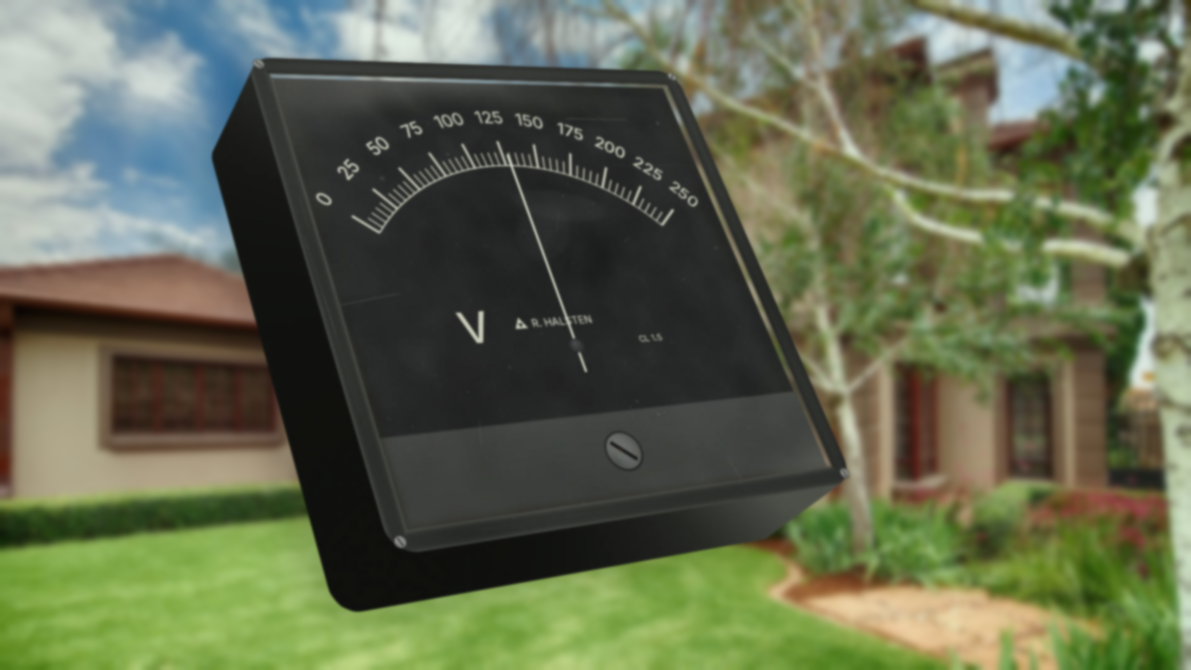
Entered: value=125 unit=V
